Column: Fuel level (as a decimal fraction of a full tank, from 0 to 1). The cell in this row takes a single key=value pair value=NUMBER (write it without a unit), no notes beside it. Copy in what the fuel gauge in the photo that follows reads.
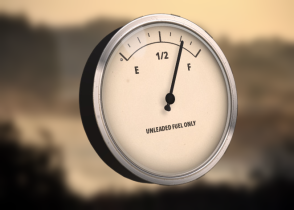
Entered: value=0.75
